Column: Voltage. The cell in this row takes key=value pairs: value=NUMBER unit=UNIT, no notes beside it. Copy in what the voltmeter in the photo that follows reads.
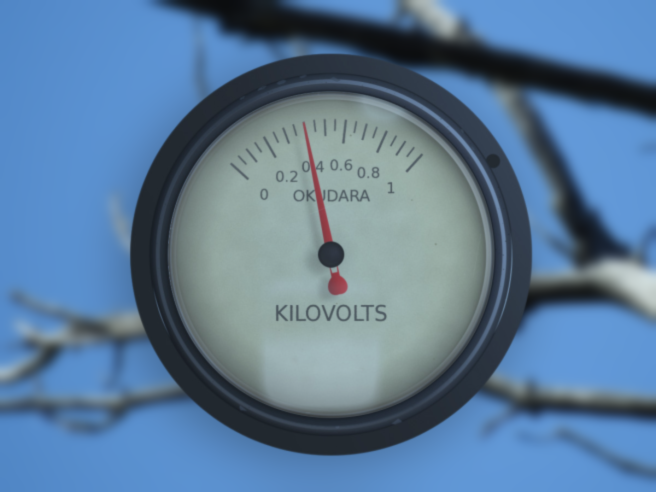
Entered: value=0.4 unit=kV
